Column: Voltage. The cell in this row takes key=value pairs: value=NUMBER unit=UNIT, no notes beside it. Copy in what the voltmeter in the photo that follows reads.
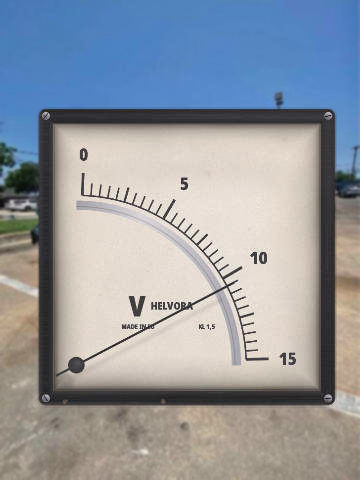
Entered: value=10.5 unit=V
